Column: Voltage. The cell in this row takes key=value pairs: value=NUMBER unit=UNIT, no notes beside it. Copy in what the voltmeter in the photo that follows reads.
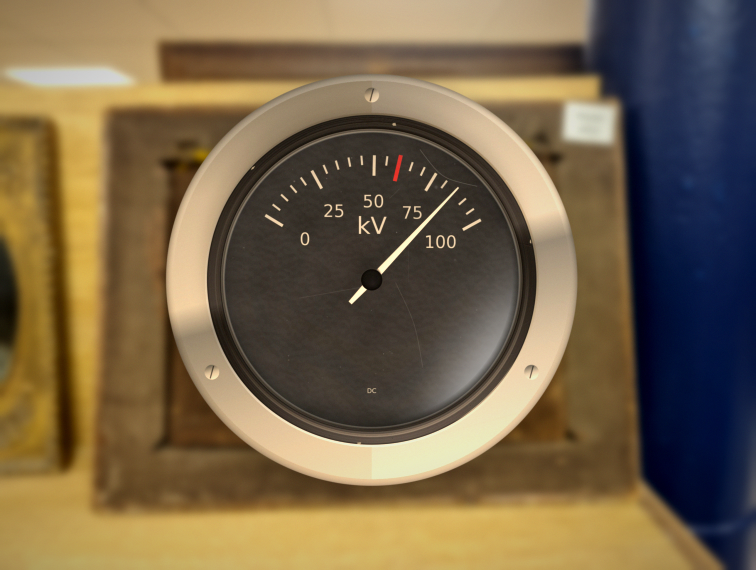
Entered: value=85 unit=kV
